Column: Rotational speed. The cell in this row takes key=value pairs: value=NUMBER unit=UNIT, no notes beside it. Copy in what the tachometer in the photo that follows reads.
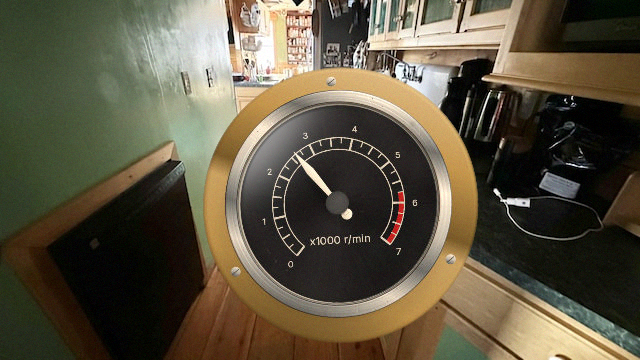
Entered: value=2625 unit=rpm
